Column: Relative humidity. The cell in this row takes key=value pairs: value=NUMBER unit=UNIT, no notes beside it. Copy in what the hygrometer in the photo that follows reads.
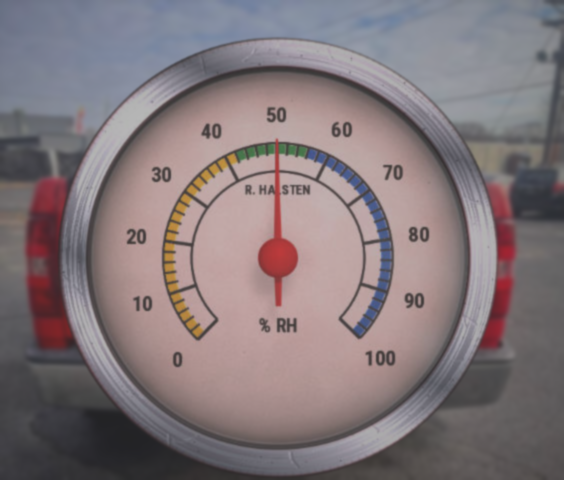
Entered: value=50 unit=%
